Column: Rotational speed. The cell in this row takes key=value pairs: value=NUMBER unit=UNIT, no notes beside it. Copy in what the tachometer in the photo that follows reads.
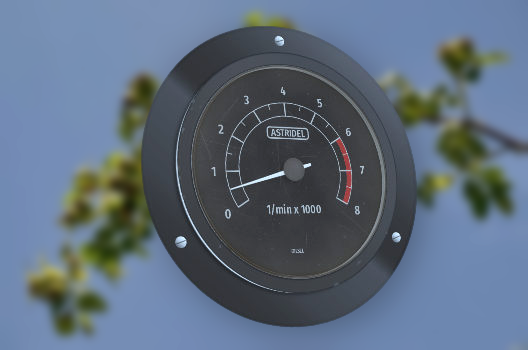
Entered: value=500 unit=rpm
